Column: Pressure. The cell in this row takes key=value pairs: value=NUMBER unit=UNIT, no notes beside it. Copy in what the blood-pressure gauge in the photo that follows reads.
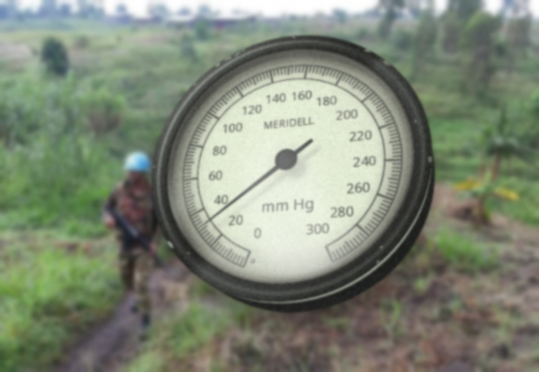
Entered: value=30 unit=mmHg
